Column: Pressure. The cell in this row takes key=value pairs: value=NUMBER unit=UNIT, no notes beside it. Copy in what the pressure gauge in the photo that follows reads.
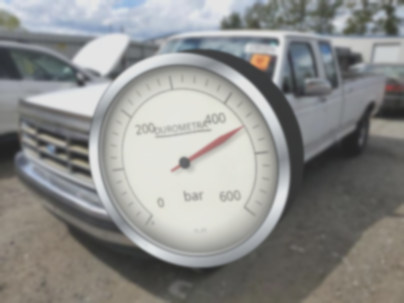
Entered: value=450 unit=bar
